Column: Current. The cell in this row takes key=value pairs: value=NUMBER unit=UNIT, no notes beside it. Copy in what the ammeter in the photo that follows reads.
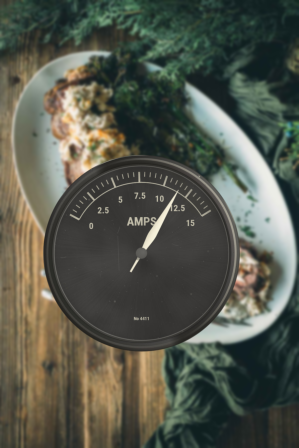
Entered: value=11.5 unit=A
